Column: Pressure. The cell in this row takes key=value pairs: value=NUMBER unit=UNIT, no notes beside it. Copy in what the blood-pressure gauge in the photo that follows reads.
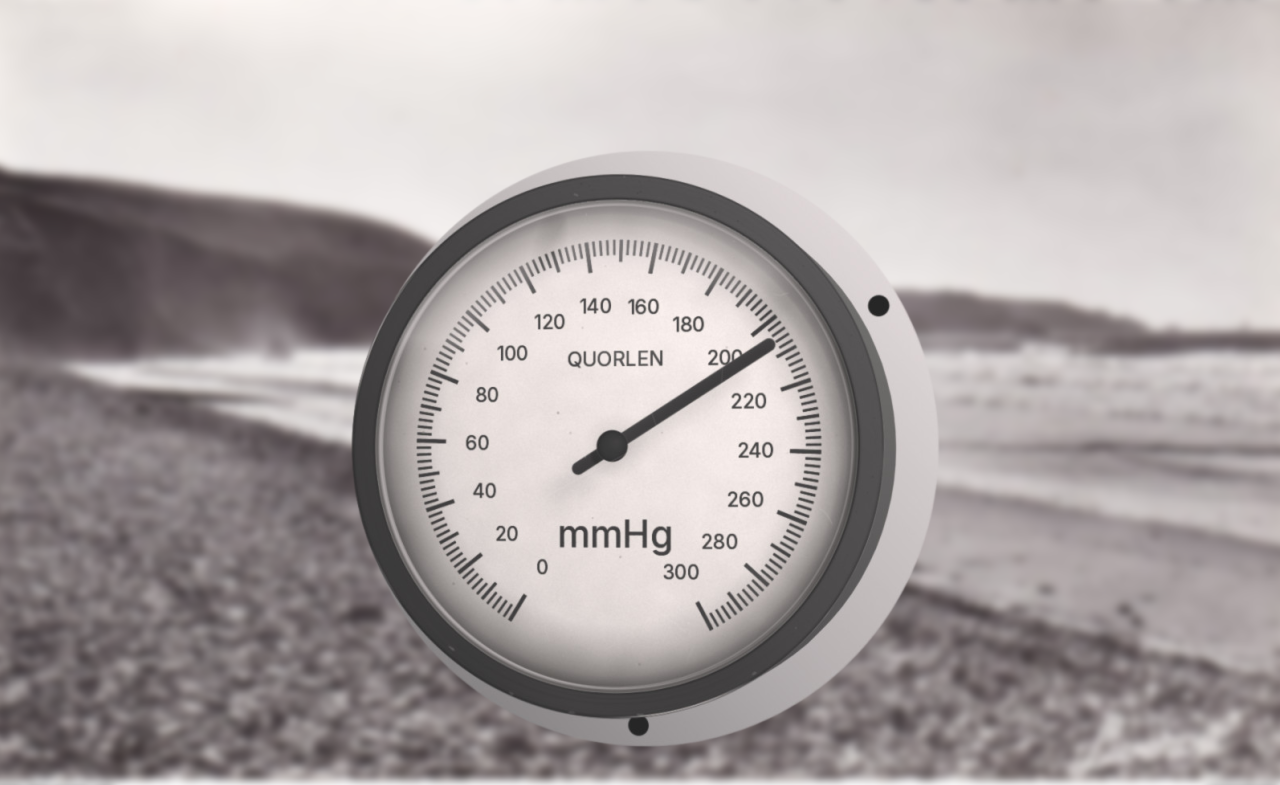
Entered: value=206 unit=mmHg
